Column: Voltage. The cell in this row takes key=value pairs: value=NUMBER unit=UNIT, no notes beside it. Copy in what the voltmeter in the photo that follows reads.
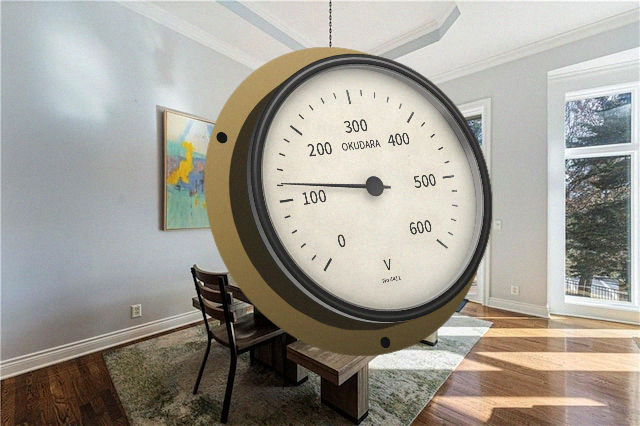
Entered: value=120 unit=V
